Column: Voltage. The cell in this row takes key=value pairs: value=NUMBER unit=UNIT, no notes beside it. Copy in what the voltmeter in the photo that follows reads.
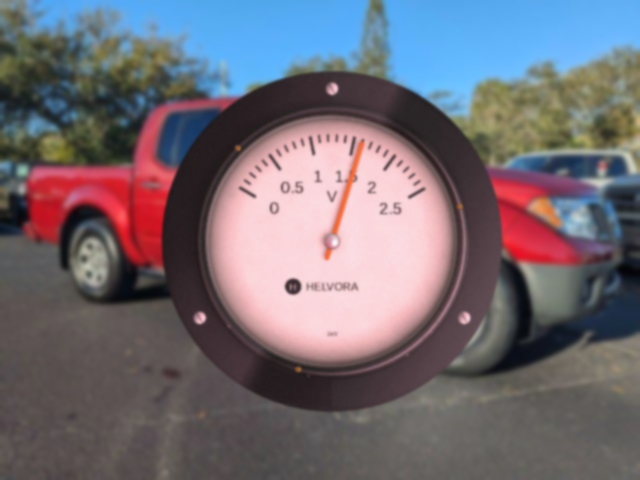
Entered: value=1.6 unit=V
